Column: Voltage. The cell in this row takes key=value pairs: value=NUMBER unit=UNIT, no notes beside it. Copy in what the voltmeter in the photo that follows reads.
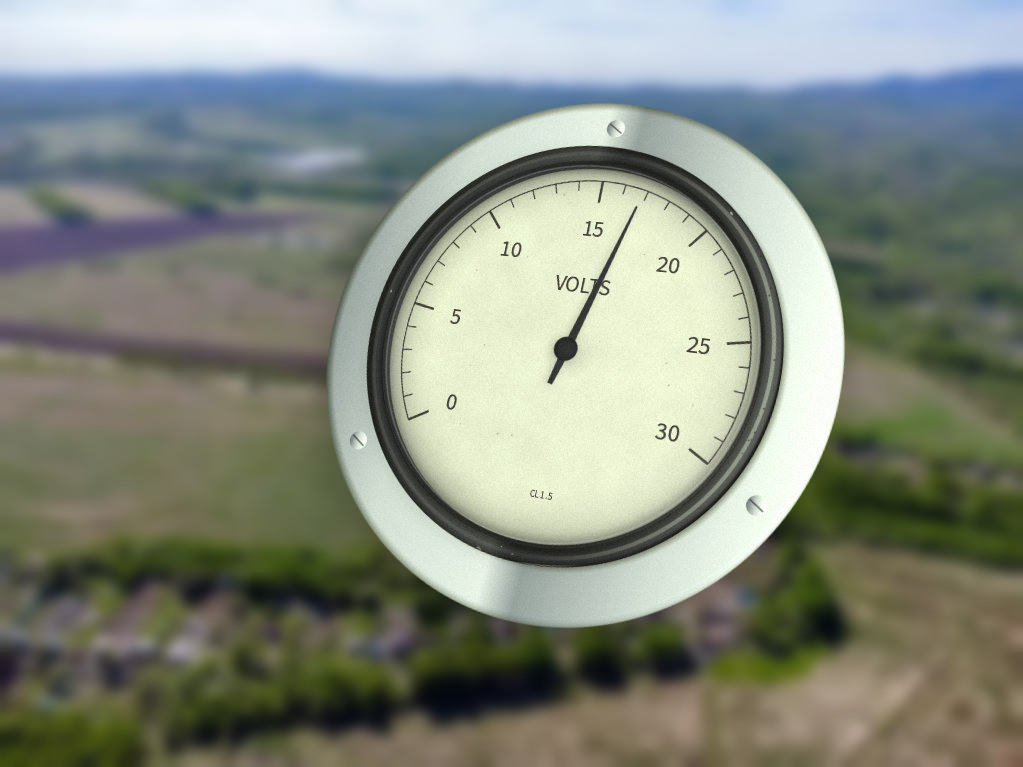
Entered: value=17 unit=V
